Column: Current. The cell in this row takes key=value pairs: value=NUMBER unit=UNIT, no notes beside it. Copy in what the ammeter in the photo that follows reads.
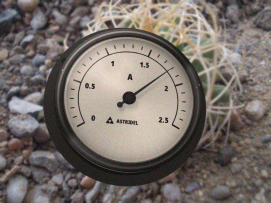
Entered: value=1.8 unit=A
